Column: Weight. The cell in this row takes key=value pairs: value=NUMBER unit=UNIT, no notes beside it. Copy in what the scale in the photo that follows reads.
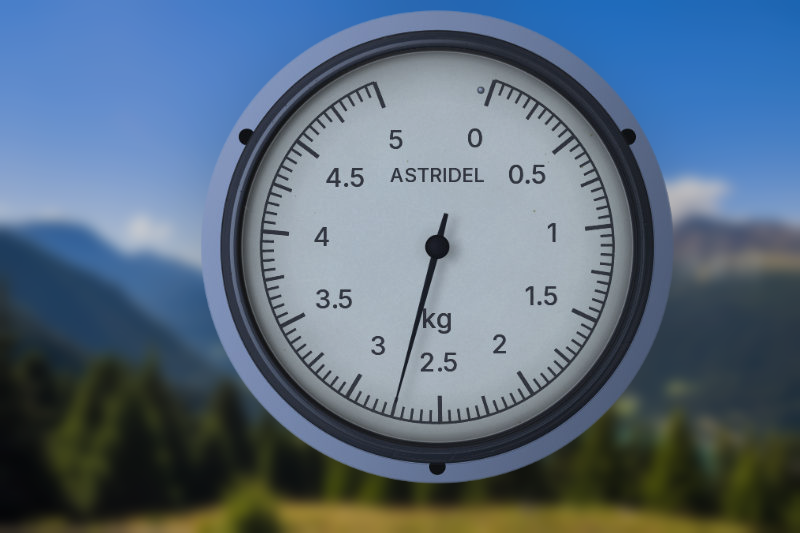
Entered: value=2.75 unit=kg
